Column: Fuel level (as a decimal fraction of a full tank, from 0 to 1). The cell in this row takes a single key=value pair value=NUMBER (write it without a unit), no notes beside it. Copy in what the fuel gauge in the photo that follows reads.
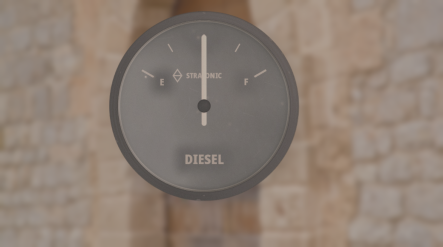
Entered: value=0.5
